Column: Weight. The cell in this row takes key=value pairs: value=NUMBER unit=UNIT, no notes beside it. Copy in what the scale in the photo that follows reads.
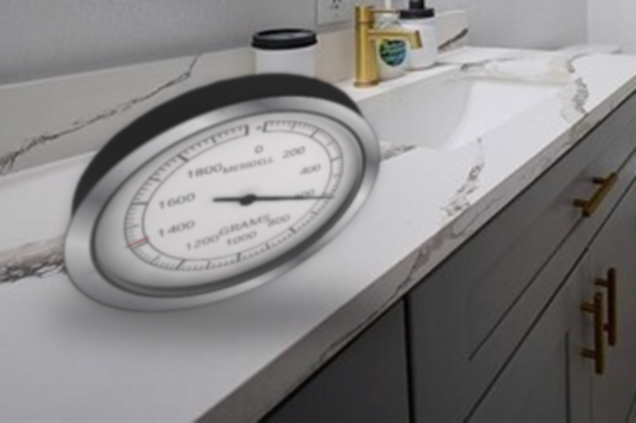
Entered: value=600 unit=g
